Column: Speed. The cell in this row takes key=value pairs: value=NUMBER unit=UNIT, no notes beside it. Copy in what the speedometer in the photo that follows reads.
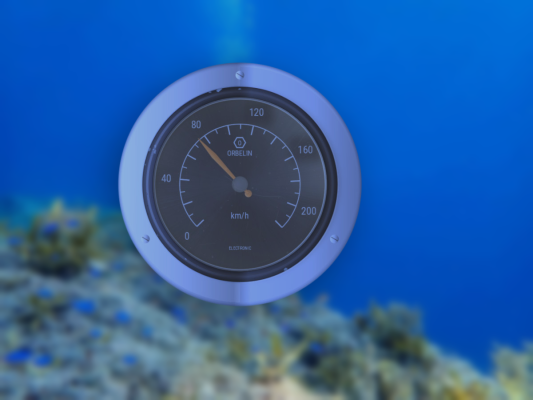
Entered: value=75 unit=km/h
